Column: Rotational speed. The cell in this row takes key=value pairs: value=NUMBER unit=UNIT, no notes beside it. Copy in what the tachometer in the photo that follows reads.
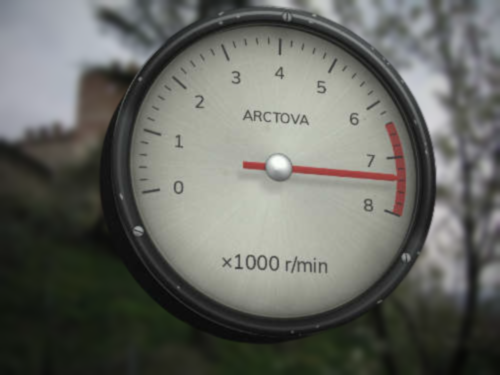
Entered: value=7400 unit=rpm
